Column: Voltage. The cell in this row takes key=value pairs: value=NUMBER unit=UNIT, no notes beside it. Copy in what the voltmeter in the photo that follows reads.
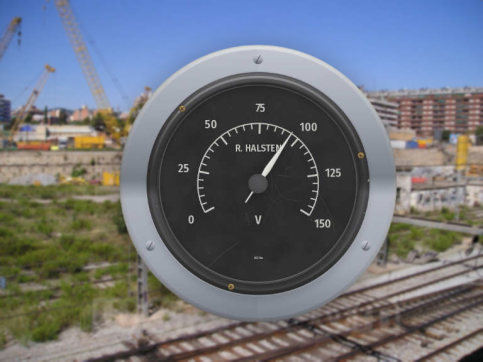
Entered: value=95 unit=V
